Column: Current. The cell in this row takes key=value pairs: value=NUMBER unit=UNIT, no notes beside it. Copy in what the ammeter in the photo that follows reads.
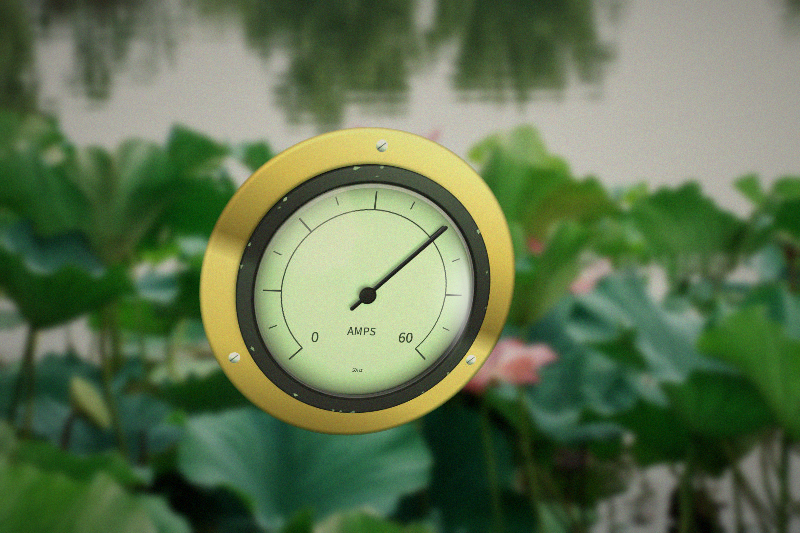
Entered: value=40 unit=A
